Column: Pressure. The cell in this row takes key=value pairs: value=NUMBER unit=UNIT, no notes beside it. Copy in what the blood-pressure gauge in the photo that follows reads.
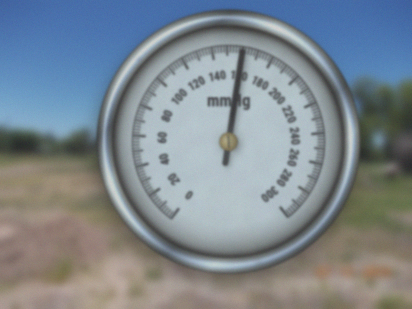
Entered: value=160 unit=mmHg
